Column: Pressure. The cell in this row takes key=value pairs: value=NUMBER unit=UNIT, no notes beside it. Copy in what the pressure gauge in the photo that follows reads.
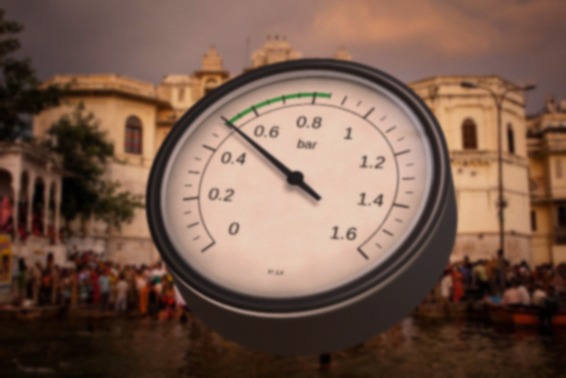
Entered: value=0.5 unit=bar
